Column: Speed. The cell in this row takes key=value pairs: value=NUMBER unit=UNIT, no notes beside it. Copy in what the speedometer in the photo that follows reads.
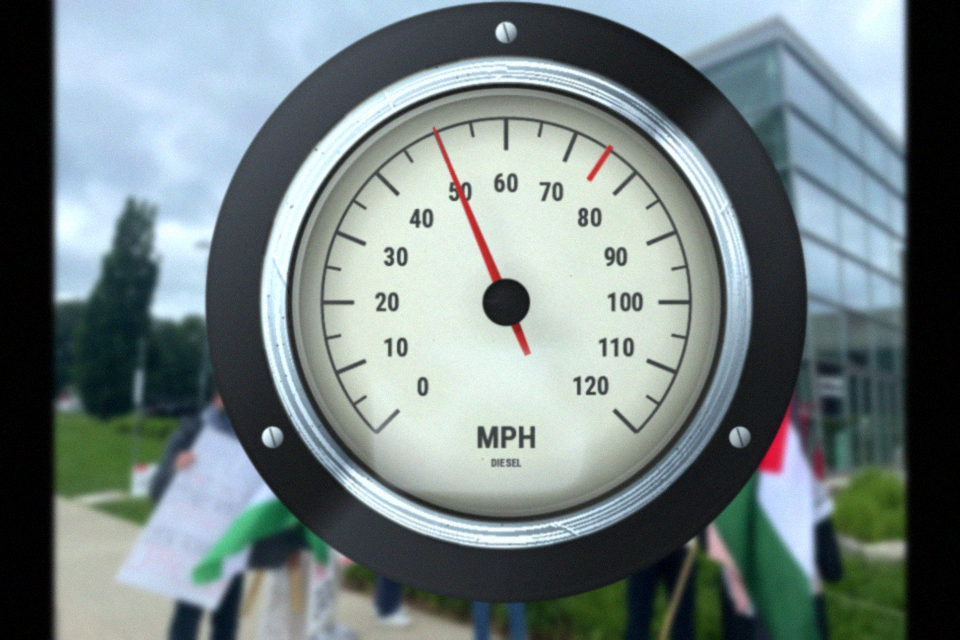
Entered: value=50 unit=mph
